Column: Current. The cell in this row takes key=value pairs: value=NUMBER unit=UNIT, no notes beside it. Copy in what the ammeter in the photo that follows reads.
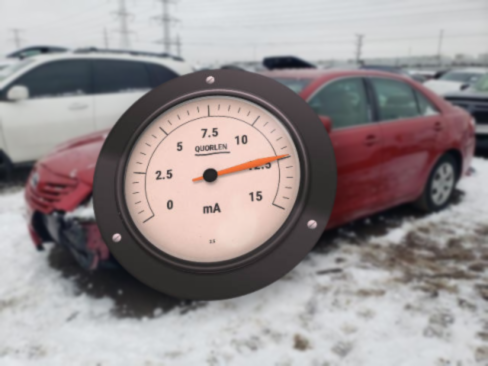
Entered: value=12.5 unit=mA
